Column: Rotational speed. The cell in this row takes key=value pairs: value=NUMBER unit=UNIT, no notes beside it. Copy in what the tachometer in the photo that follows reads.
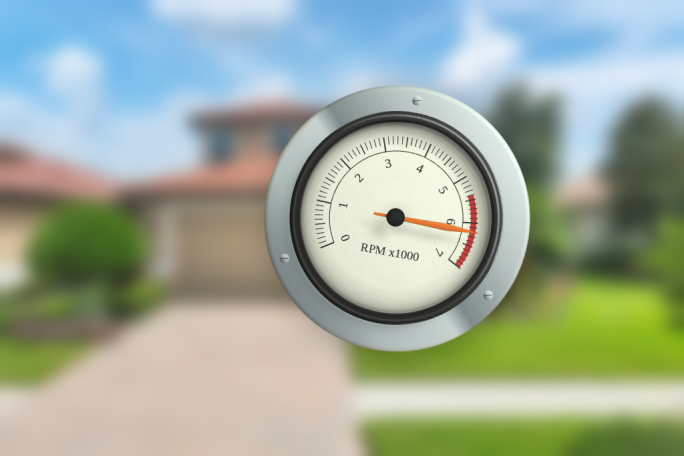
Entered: value=6200 unit=rpm
